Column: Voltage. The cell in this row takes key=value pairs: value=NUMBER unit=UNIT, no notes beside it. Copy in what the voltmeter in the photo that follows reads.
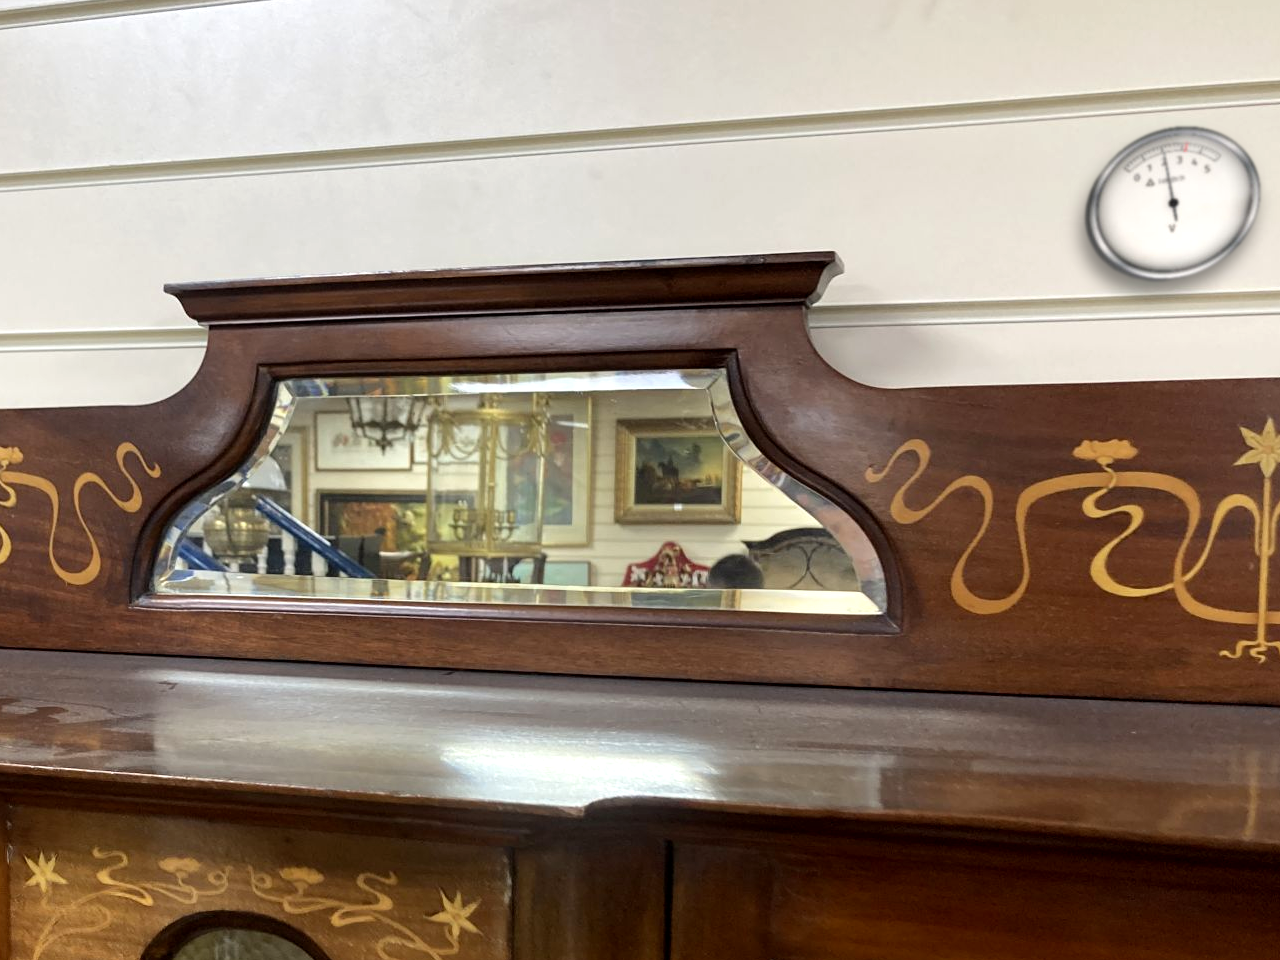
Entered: value=2 unit=V
